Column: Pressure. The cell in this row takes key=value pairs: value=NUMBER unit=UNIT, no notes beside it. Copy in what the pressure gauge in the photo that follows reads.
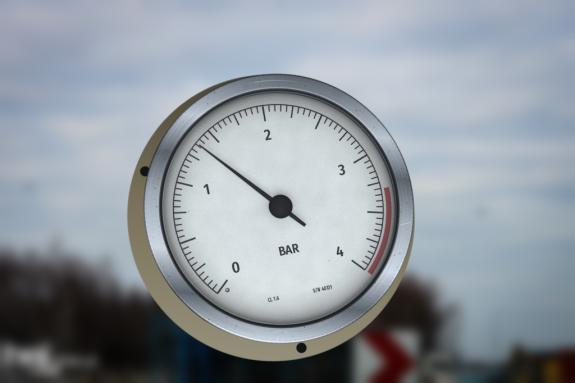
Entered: value=1.35 unit=bar
